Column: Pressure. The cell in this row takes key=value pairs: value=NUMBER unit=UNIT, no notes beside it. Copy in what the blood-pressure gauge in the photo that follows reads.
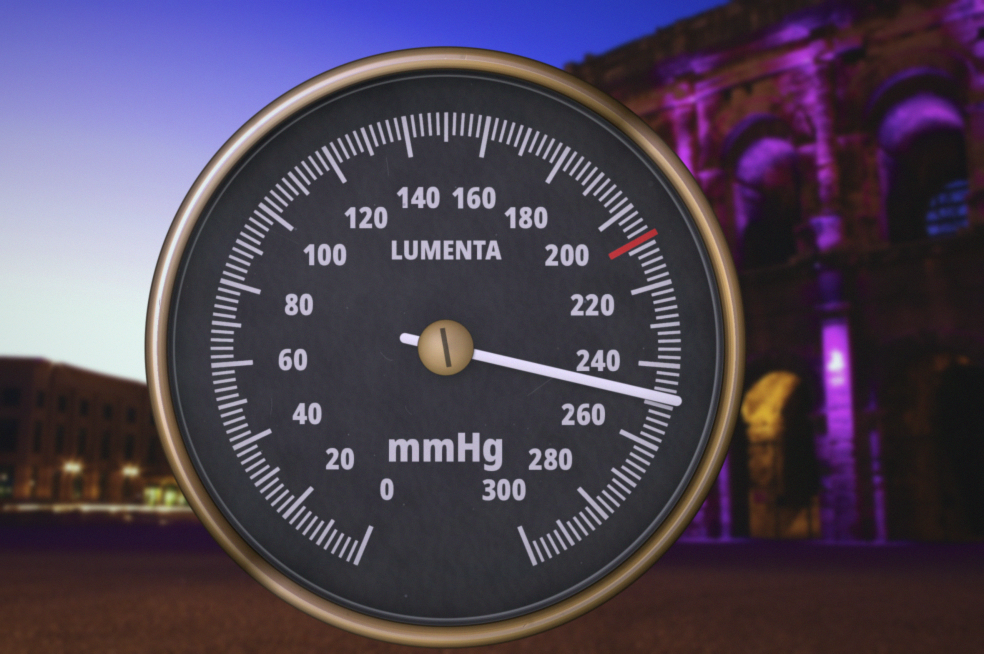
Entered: value=248 unit=mmHg
